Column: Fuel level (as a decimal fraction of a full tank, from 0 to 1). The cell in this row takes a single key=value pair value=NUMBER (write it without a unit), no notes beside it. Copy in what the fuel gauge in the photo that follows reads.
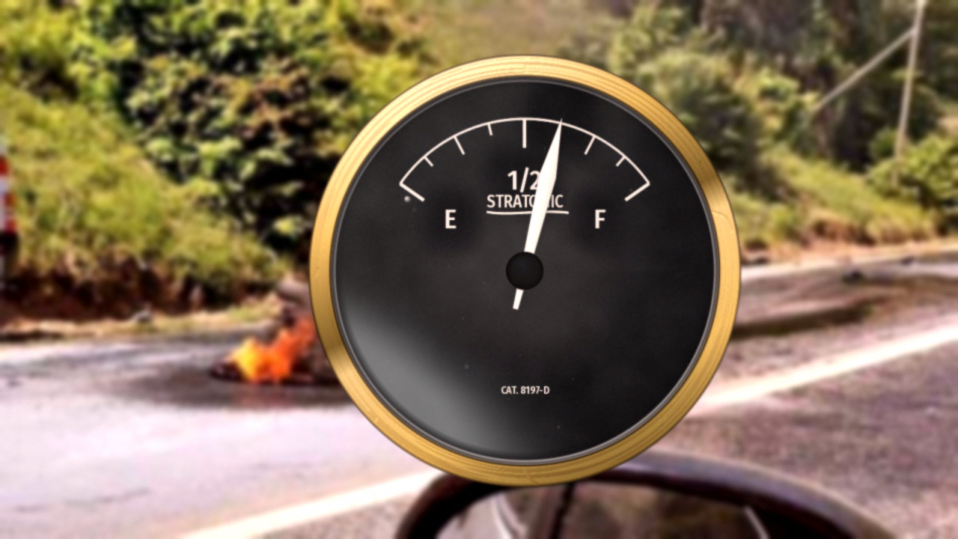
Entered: value=0.625
